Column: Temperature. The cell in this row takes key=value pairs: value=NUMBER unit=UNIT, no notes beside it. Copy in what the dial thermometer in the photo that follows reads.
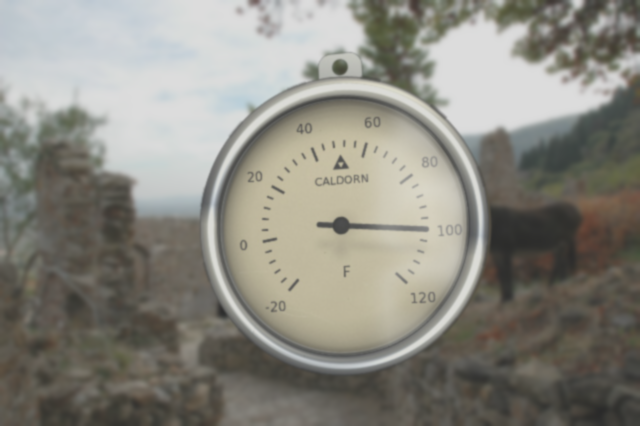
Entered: value=100 unit=°F
